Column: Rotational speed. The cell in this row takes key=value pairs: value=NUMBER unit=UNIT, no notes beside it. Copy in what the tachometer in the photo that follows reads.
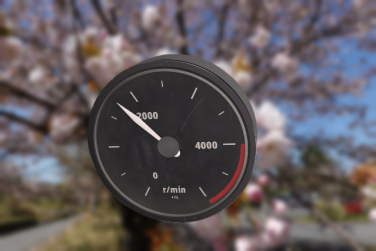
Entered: value=1750 unit=rpm
